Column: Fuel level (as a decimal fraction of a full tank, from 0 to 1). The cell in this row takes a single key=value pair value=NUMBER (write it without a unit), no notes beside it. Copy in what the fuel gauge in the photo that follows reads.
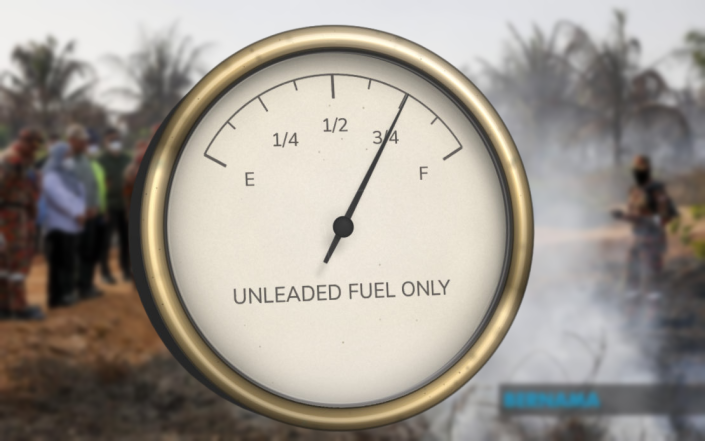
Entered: value=0.75
